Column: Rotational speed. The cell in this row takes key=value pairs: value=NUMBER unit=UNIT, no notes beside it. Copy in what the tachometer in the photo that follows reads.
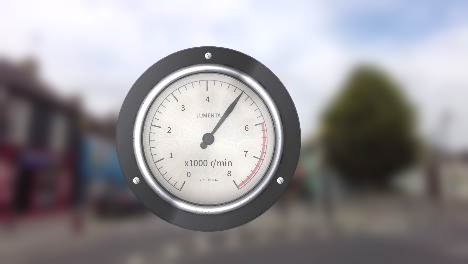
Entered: value=5000 unit=rpm
